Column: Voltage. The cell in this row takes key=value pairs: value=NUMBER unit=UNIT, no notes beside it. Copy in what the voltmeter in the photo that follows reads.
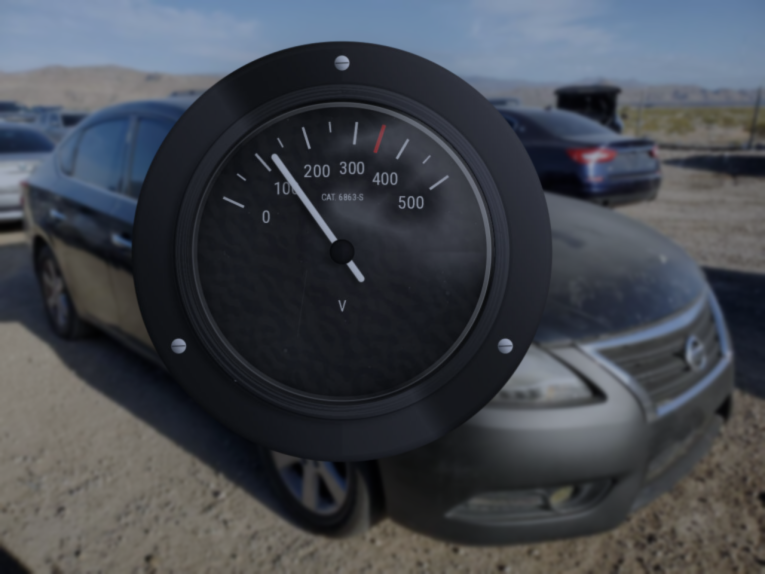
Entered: value=125 unit=V
